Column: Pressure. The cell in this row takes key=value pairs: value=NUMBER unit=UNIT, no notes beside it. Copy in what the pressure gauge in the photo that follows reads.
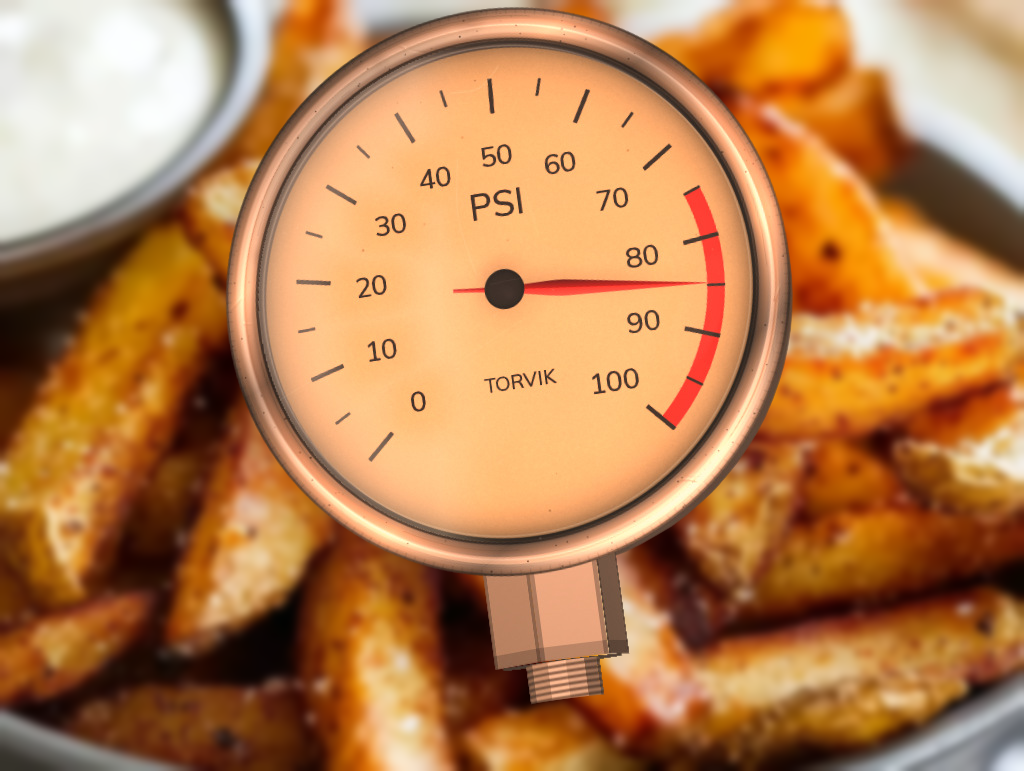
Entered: value=85 unit=psi
